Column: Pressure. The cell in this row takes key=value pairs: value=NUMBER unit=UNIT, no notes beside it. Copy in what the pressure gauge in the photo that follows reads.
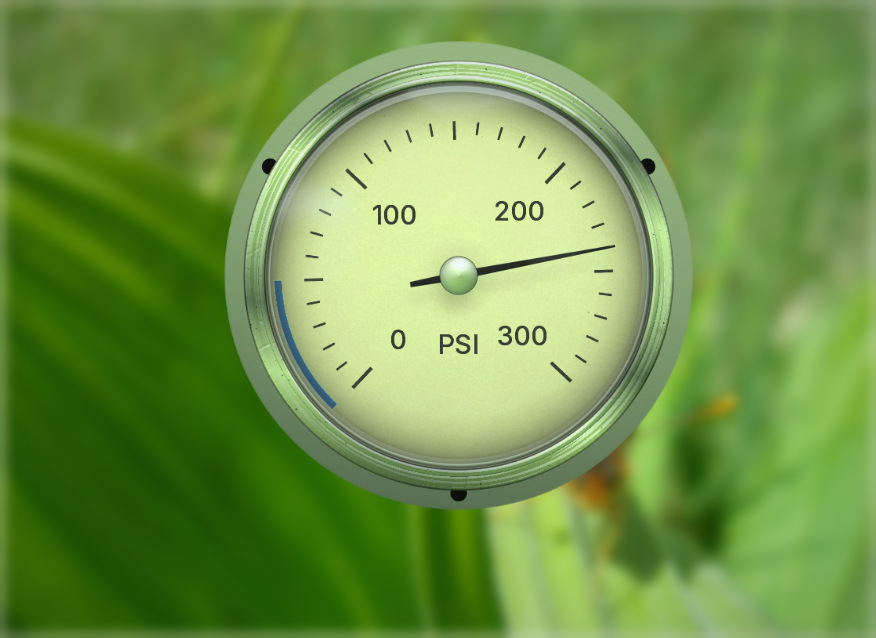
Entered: value=240 unit=psi
